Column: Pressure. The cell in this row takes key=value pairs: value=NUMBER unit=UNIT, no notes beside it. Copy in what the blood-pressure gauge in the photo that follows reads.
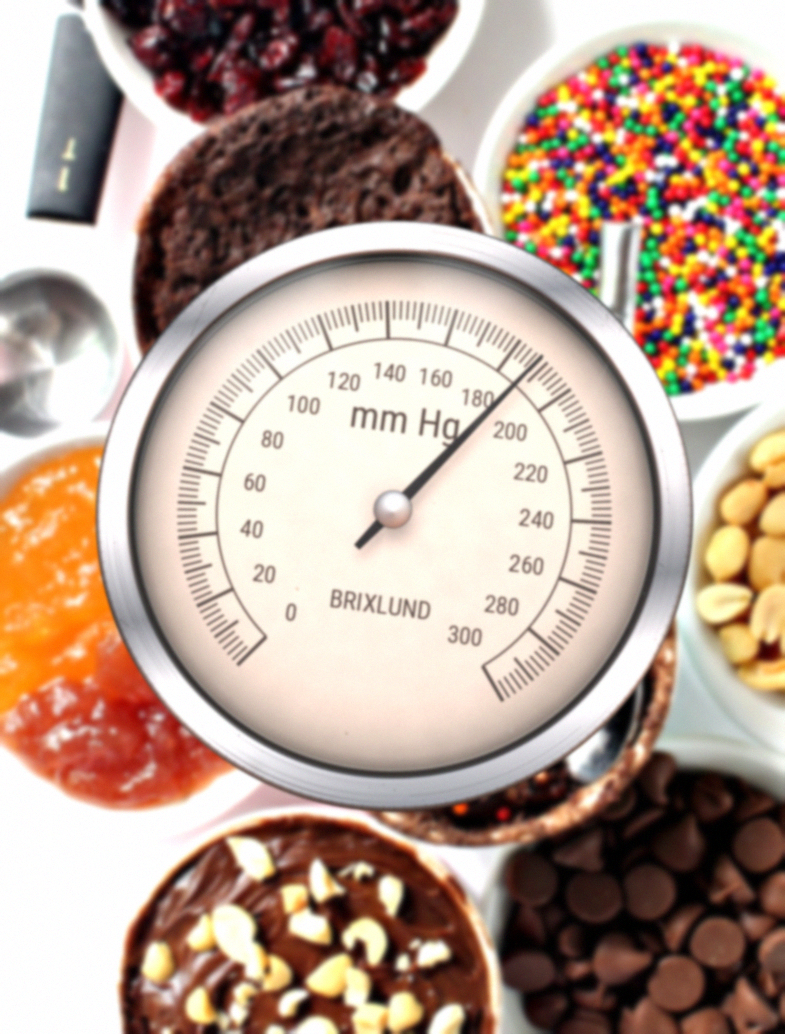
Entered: value=188 unit=mmHg
